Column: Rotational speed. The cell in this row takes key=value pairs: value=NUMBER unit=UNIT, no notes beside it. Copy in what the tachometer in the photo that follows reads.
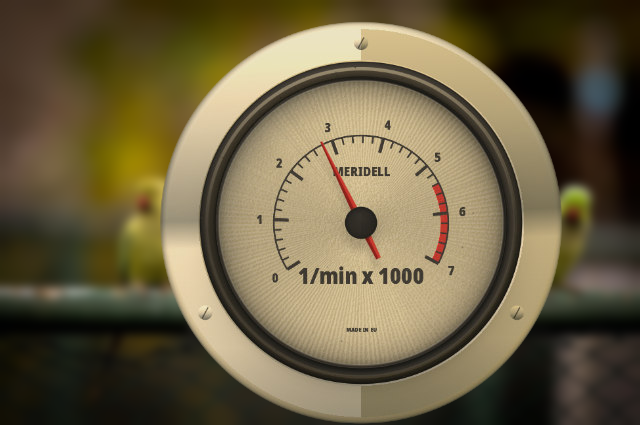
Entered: value=2800 unit=rpm
